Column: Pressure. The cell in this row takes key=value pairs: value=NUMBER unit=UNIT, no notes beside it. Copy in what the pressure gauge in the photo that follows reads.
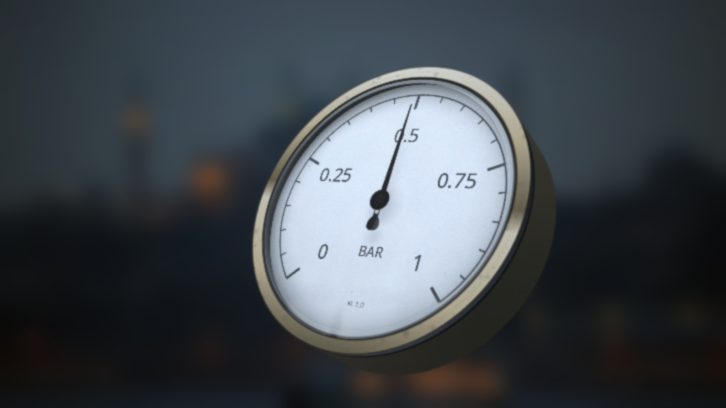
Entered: value=0.5 unit=bar
